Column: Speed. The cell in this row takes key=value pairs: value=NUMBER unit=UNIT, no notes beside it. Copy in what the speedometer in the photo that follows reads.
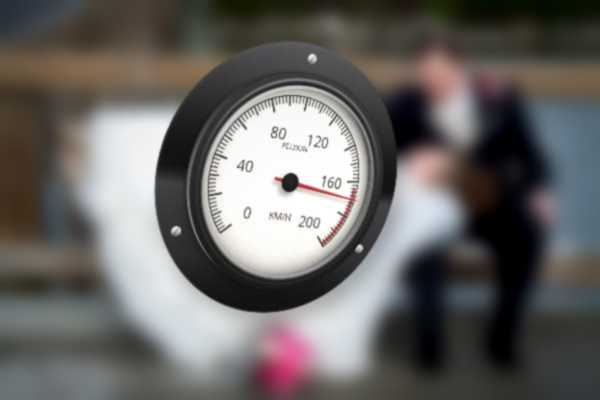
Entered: value=170 unit=km/h
